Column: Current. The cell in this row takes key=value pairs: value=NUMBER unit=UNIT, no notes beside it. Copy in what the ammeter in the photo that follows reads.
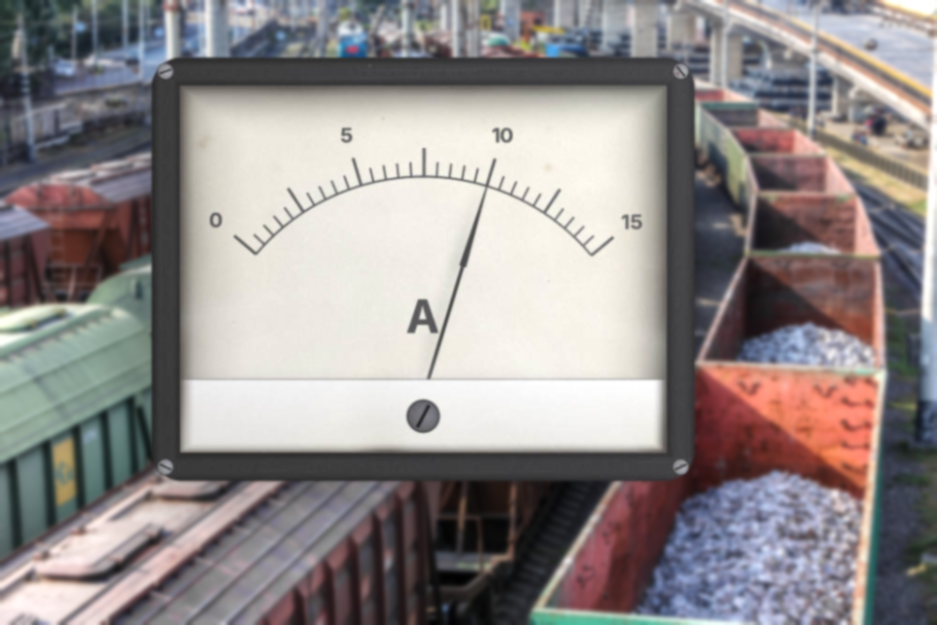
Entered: value=10 unit=A
